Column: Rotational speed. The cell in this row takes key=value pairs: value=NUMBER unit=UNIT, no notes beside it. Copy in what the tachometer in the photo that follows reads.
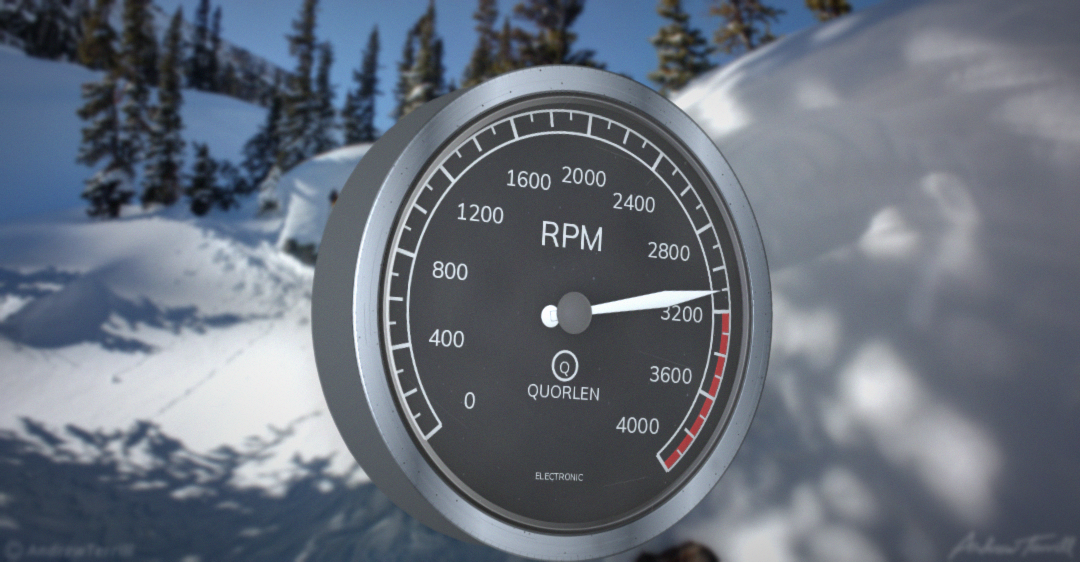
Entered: value=3100 unit=rpm
